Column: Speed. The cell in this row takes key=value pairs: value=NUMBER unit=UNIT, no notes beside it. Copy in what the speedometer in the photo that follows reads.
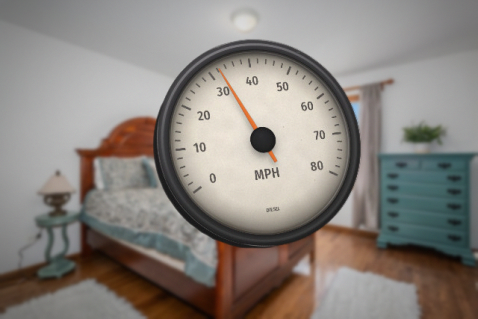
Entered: value=32 unit=mph
